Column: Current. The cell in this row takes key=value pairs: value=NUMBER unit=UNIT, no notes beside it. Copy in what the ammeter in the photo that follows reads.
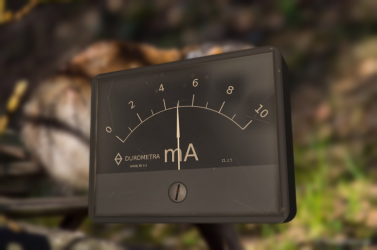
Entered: value=5 unit=mA
